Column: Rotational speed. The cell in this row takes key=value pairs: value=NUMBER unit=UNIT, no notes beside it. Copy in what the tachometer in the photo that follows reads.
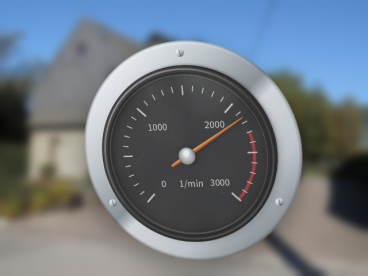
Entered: value=2150 unit=rpm
